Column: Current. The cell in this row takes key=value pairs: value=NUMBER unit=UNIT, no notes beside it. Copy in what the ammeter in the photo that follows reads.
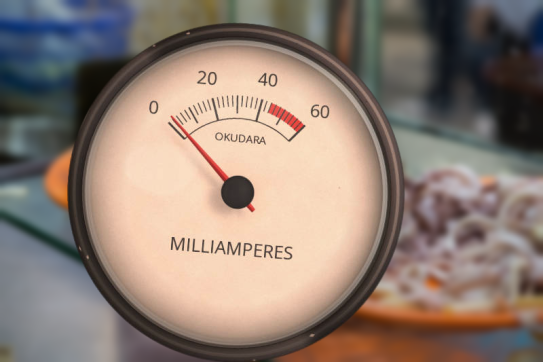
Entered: value=2 unit=mA
